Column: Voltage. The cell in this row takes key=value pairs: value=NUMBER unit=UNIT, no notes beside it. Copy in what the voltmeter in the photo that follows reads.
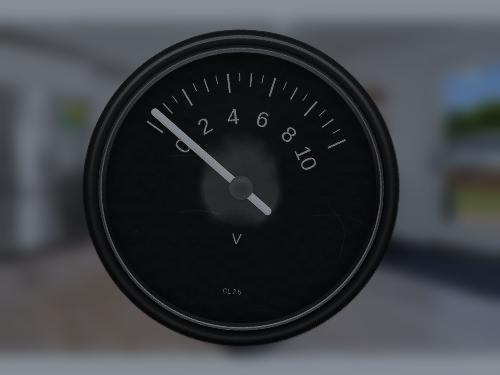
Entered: value=0.5 unit=V
